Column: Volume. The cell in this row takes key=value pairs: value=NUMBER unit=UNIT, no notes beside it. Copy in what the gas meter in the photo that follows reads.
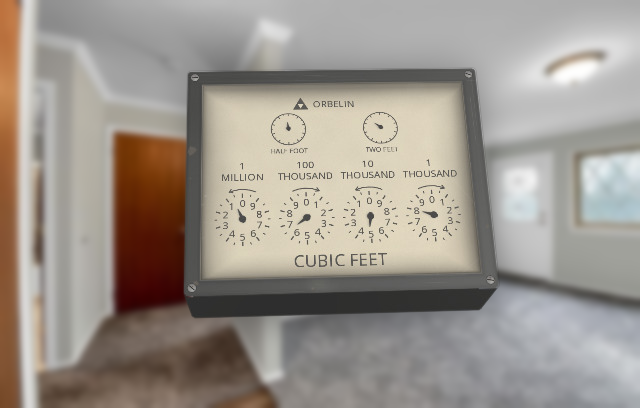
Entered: value=64800 unit=ft³
